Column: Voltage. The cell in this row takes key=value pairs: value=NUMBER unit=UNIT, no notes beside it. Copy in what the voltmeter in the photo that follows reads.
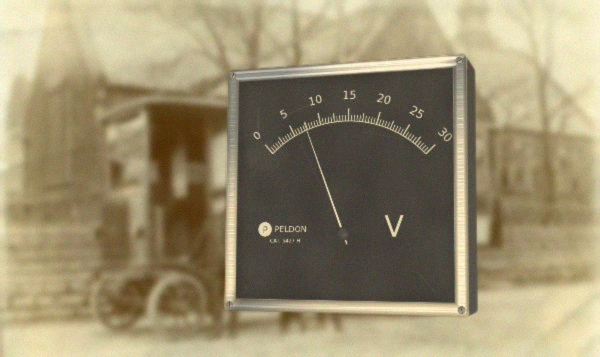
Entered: value=7.5 unit=V
